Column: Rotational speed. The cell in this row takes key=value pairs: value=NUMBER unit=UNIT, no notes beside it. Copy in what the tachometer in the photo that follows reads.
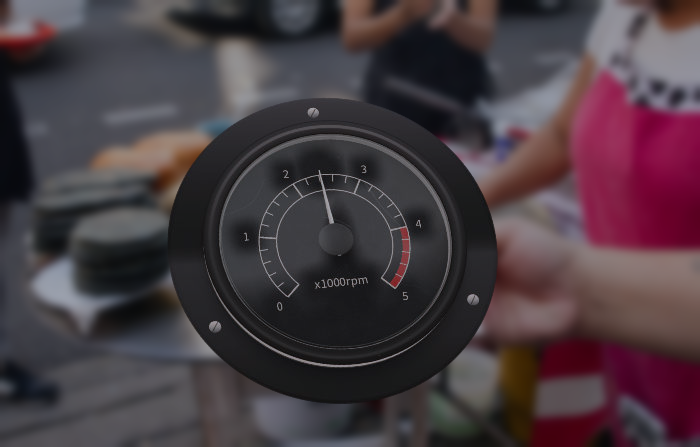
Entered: value=2400 unit=rpm
